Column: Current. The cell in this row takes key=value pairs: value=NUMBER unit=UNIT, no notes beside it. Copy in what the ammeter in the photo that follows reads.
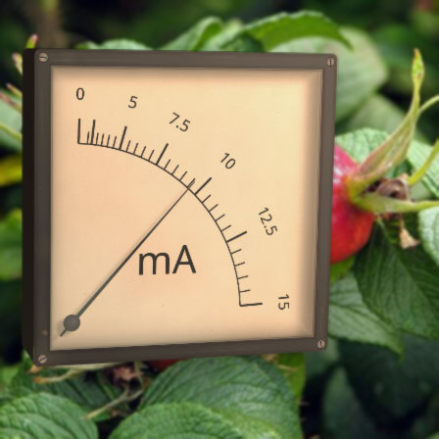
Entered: value=9.5 unit=mA
